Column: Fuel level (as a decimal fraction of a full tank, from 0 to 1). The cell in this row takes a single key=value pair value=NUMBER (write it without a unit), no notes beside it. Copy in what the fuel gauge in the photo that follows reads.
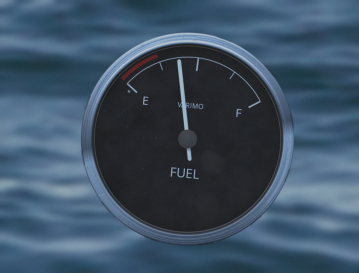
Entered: value=0.375
